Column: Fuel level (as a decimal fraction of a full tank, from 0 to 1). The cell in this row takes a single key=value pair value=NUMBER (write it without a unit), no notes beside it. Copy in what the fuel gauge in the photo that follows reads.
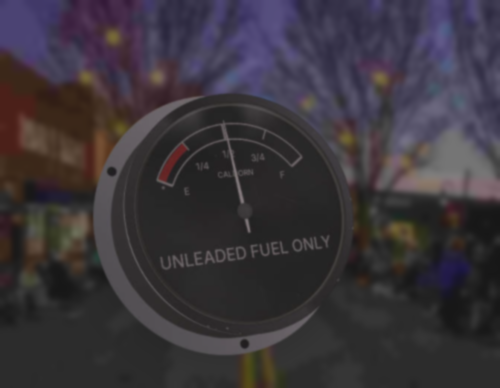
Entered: value=0.5
